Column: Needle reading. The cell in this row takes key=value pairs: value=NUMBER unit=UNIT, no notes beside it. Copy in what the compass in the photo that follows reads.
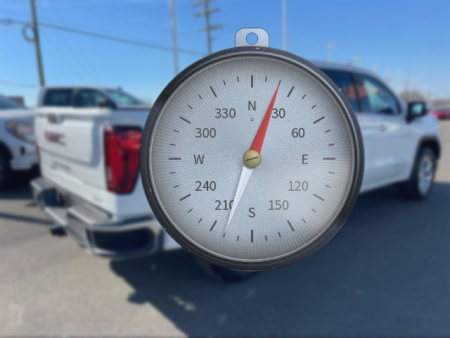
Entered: value=20 unit=°
